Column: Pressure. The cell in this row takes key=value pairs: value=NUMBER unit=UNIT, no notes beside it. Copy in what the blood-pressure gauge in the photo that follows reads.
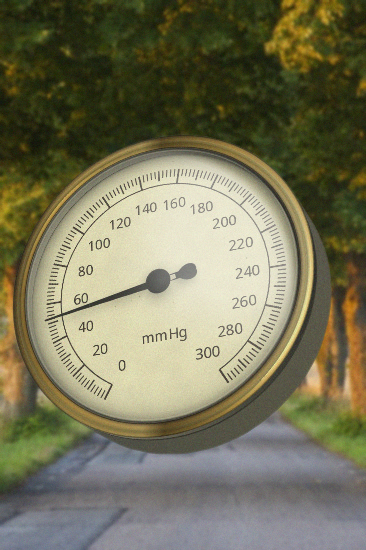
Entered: value=50 unit=mmHg
